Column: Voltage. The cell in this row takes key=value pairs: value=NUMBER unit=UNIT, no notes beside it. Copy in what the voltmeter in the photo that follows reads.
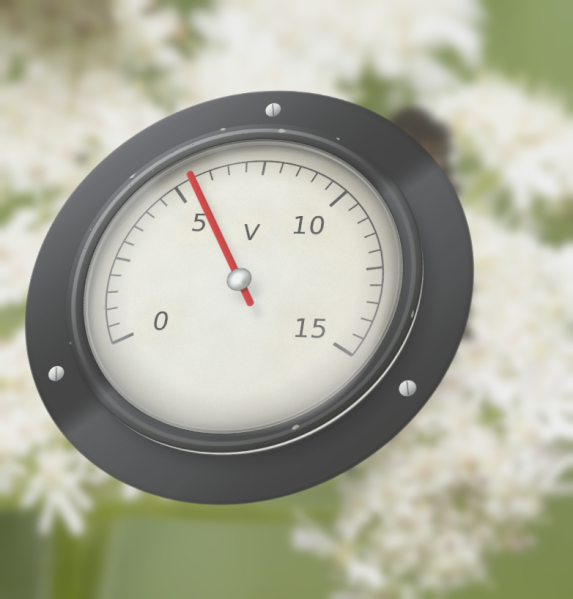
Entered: value=5.5 unit=V
